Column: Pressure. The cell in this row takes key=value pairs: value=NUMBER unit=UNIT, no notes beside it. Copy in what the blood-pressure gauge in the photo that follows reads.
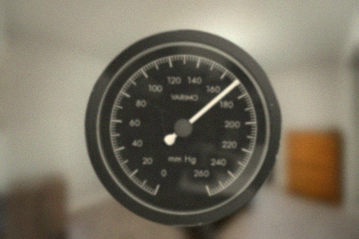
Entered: value=170 unit=mmHg
